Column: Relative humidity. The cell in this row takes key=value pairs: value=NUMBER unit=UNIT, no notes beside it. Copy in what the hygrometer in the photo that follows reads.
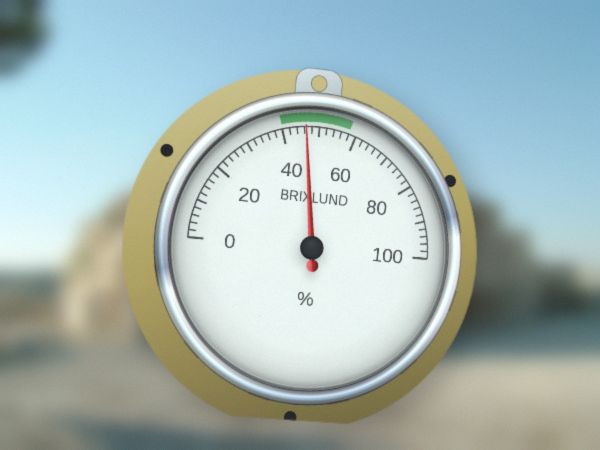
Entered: value=46 unit=%
